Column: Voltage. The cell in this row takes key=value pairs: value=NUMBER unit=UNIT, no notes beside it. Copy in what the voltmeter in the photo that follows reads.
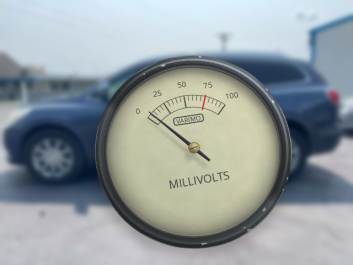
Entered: value=5 unit=mV
